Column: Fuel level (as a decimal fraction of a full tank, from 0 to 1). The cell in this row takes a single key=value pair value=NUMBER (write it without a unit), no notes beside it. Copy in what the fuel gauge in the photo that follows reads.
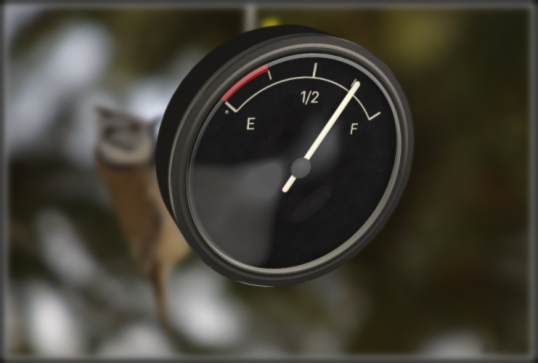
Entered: value=0.75
